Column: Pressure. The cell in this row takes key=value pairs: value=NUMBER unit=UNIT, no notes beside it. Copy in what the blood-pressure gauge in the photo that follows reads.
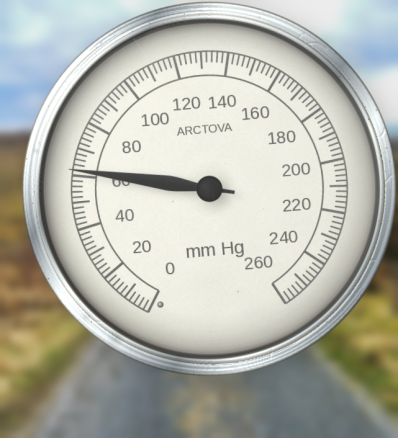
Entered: value=62 unit=mmHg
